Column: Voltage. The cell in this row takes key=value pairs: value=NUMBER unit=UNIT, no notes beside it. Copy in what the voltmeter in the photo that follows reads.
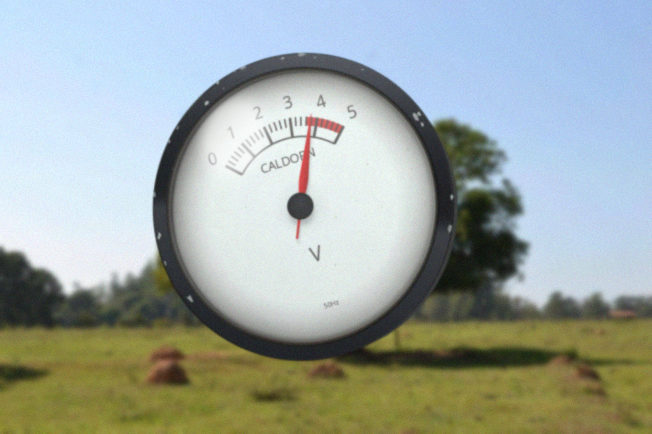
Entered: value=3.8 unit=V
